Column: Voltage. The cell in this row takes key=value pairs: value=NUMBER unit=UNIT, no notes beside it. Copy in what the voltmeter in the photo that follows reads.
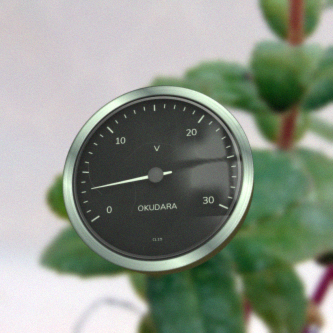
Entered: value=3 unit=V
